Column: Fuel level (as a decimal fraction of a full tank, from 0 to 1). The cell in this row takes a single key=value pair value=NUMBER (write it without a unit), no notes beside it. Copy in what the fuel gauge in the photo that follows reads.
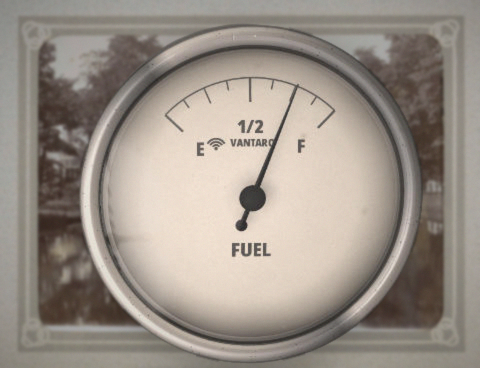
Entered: value=0.75
